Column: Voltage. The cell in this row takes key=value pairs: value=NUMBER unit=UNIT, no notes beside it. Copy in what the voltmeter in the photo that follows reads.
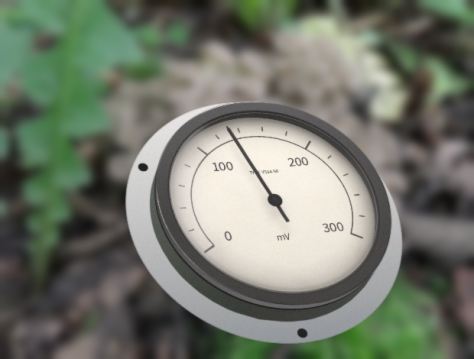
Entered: value=130 unit=mV
